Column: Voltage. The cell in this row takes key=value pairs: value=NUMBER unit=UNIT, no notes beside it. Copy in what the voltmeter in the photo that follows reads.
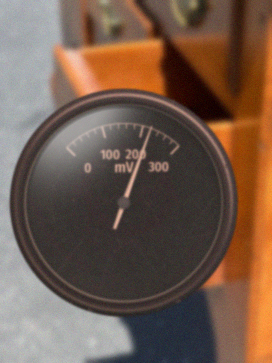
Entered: value=220 unit=mV
